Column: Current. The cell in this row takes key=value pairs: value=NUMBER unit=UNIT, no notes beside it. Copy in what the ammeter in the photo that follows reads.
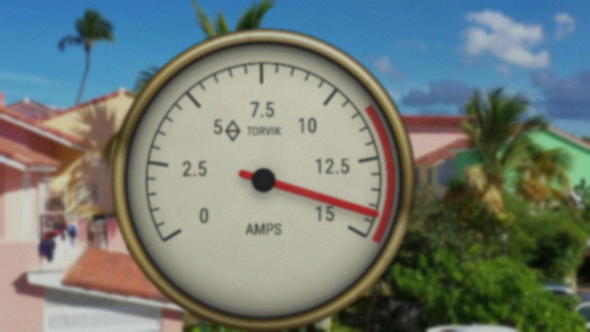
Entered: value=14.25 unit=A
